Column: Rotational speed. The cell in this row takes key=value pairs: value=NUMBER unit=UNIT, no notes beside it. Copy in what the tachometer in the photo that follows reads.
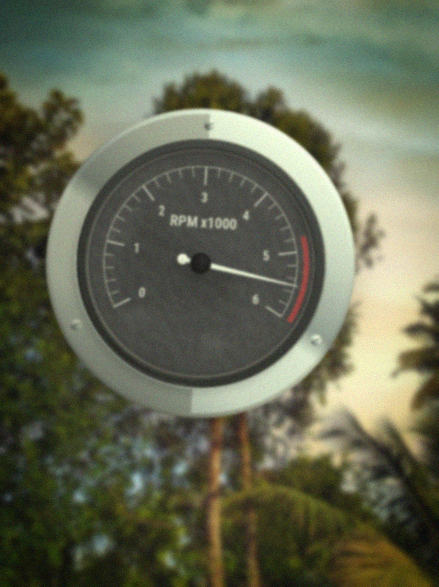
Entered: value=5500 unit=rpm
